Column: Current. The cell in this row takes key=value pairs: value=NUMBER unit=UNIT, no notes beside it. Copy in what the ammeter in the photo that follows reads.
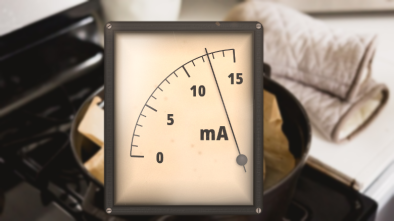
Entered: value=12.5 unit=mA
